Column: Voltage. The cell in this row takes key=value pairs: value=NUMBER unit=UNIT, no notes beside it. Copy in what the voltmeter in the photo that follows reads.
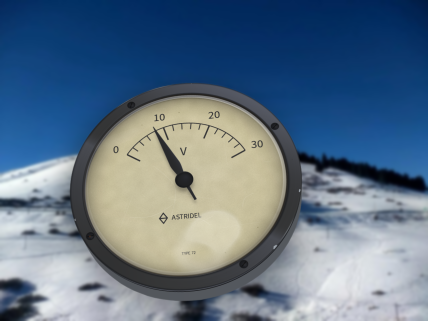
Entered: value=8 unit=V
